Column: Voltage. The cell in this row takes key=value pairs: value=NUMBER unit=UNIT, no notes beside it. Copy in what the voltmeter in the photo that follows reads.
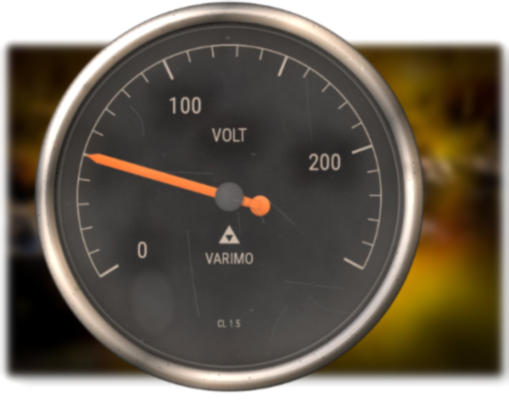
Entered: value=50 unit=V
